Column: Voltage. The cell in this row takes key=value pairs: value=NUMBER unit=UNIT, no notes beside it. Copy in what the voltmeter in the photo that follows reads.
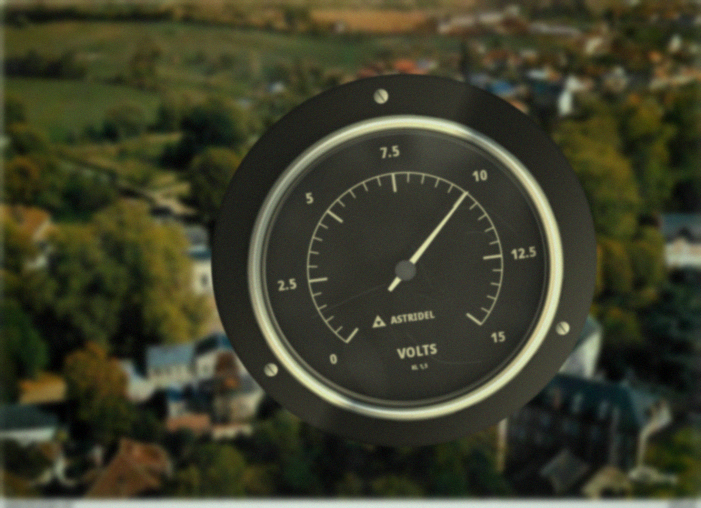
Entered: value=10 unit=V
